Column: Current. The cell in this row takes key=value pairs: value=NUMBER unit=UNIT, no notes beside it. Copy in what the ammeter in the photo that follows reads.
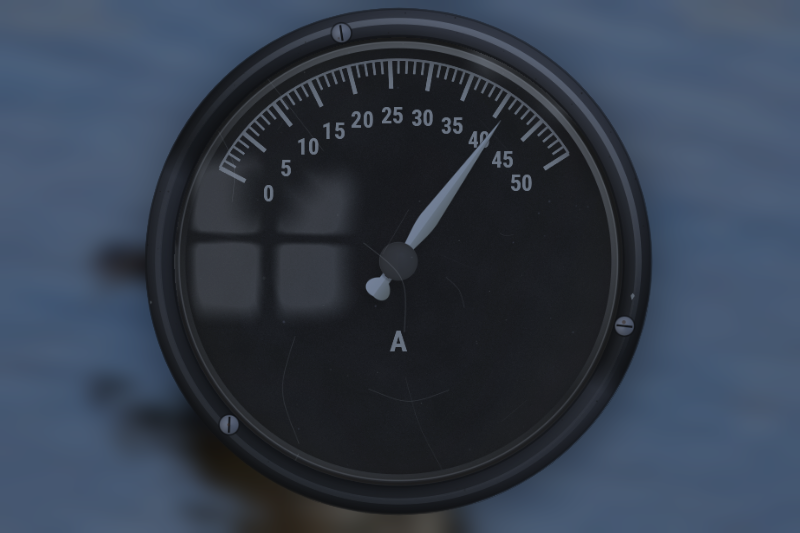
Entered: value=41 unit=A
